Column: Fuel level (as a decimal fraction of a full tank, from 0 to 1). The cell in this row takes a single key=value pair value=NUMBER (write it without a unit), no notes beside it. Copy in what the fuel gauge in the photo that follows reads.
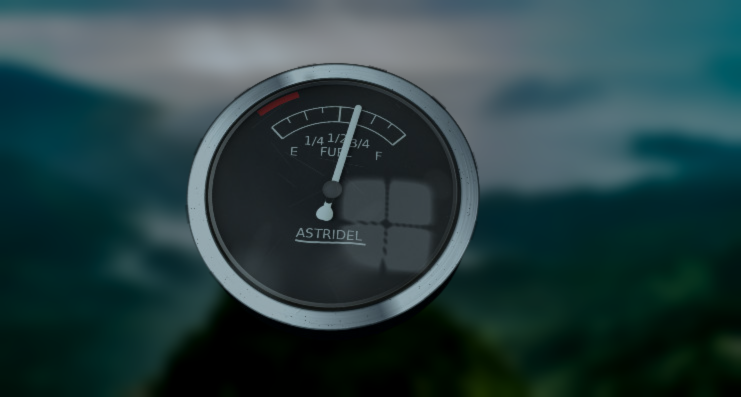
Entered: value=0.625
